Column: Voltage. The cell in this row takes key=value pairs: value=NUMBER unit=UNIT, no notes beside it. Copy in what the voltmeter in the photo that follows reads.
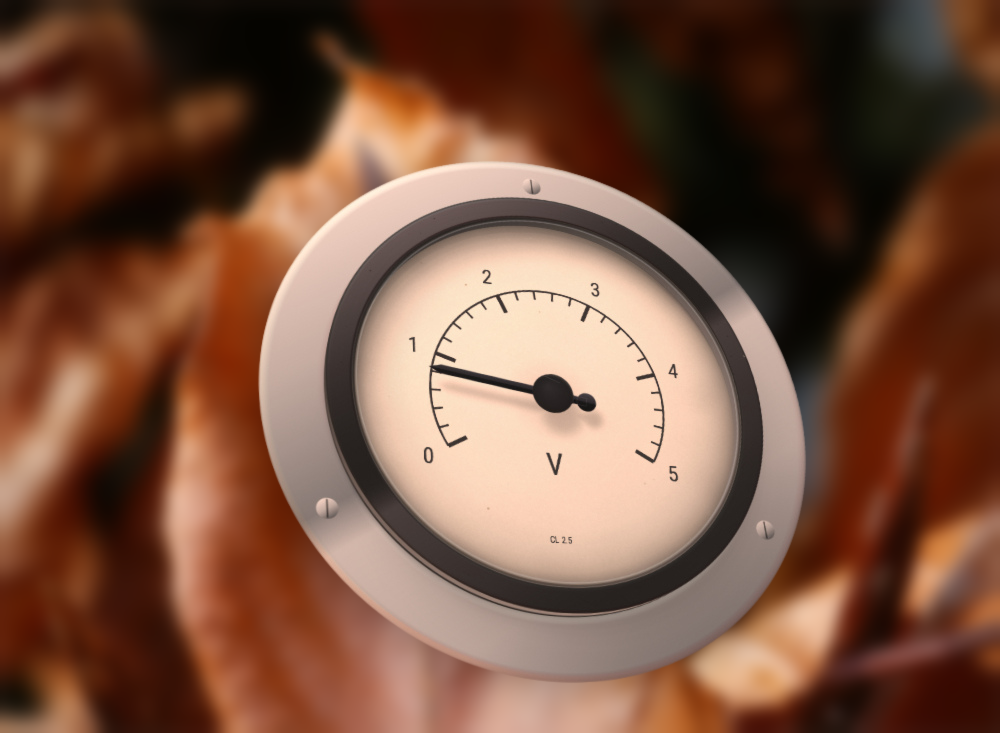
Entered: value=0.8 unit=V
